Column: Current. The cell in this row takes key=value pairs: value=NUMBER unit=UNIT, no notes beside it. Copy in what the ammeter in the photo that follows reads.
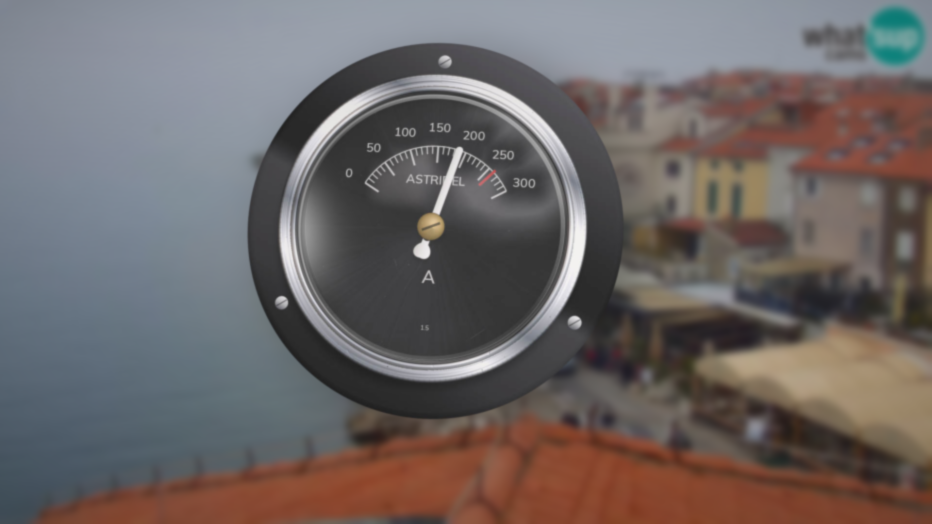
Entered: value=190 unit=A
